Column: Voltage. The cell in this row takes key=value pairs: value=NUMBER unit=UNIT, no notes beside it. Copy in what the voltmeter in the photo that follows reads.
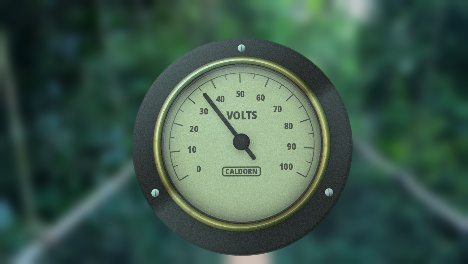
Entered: value=35 unit=V
